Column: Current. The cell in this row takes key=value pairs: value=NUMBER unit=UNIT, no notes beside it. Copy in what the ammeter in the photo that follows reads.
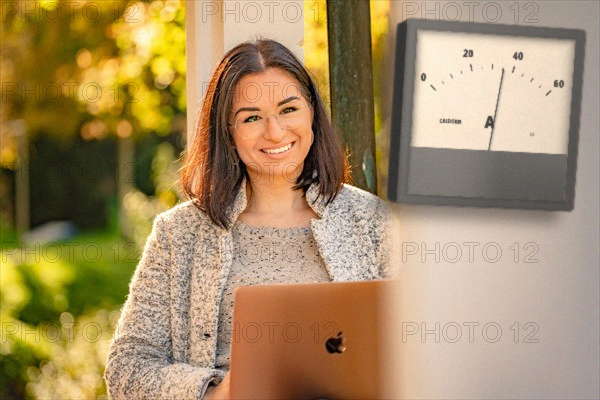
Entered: value=35 unit=A
